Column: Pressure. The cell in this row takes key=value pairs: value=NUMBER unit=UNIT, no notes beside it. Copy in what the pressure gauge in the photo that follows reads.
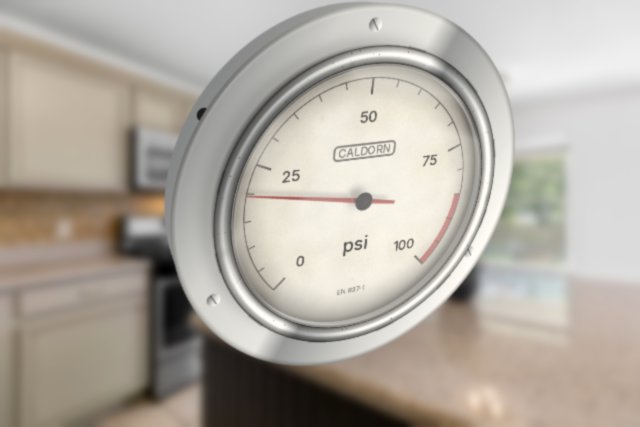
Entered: value=20 unit=psi
